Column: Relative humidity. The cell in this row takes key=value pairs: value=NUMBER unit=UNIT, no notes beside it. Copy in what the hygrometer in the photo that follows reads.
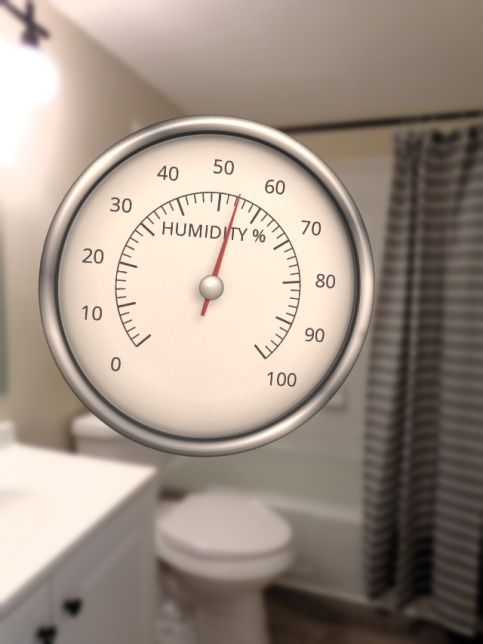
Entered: value=54 unit=%
